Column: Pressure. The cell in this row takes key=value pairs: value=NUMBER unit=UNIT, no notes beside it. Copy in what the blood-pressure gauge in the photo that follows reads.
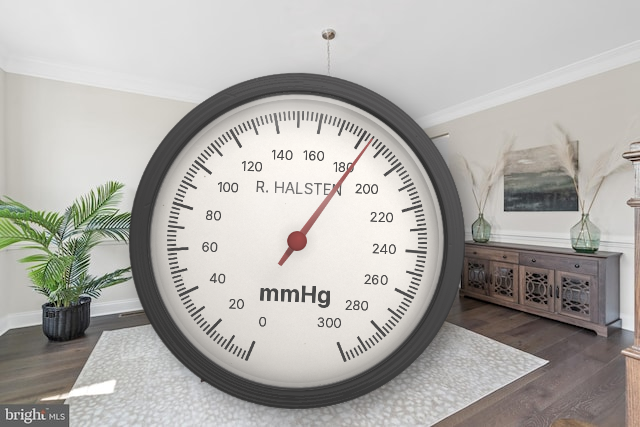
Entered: value=184 unit=mmHg
